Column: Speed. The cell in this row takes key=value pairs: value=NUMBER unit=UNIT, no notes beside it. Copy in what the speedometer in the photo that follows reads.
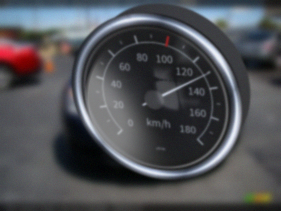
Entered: value=130 unit=km/h
